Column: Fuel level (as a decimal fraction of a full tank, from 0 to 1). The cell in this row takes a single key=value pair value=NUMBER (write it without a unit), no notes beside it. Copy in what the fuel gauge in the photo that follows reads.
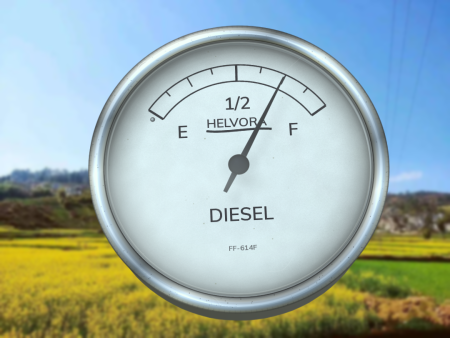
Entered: value=0.75
